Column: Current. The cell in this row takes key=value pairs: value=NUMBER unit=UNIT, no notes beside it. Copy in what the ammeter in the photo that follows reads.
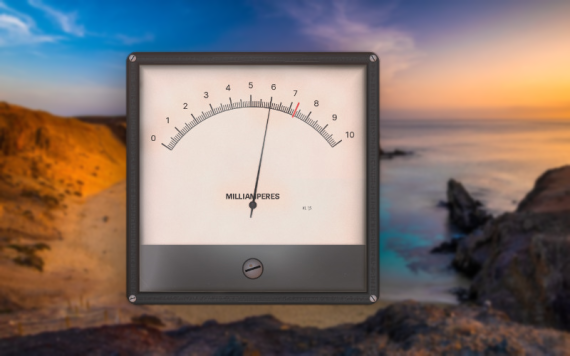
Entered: value=6 unit=mA
